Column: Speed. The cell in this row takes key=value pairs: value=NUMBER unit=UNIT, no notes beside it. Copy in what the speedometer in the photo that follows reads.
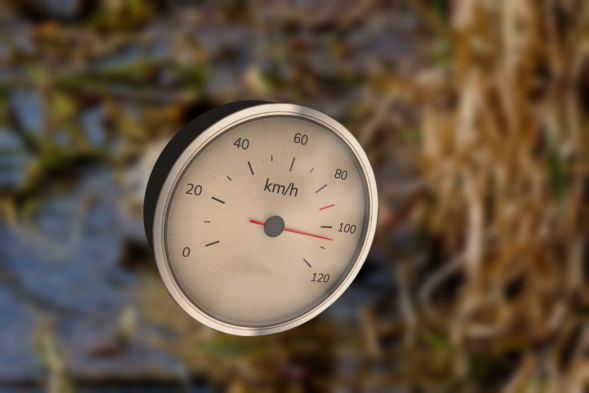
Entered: value=105 unit=km/h
